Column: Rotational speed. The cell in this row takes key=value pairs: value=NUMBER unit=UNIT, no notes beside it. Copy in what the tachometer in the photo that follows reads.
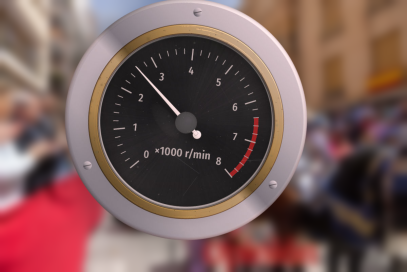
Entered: value=2600 unit=rpm
